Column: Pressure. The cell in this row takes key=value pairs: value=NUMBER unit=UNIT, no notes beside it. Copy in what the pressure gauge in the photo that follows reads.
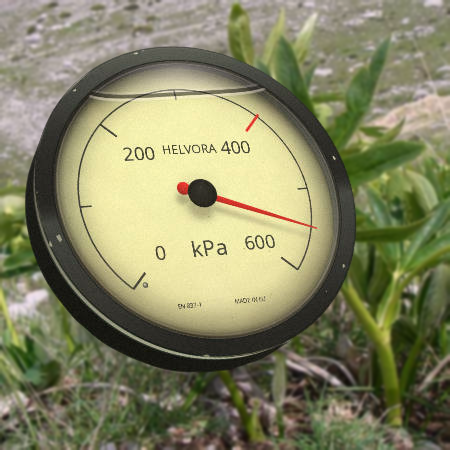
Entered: value=550 unit=kPa
